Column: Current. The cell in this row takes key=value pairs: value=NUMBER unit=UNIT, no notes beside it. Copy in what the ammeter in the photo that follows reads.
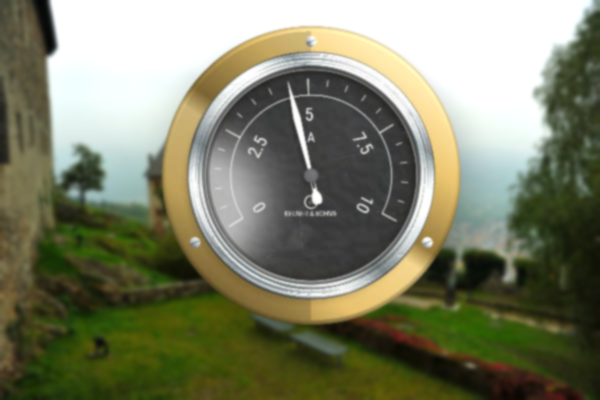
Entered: value=4.5 unit=A
